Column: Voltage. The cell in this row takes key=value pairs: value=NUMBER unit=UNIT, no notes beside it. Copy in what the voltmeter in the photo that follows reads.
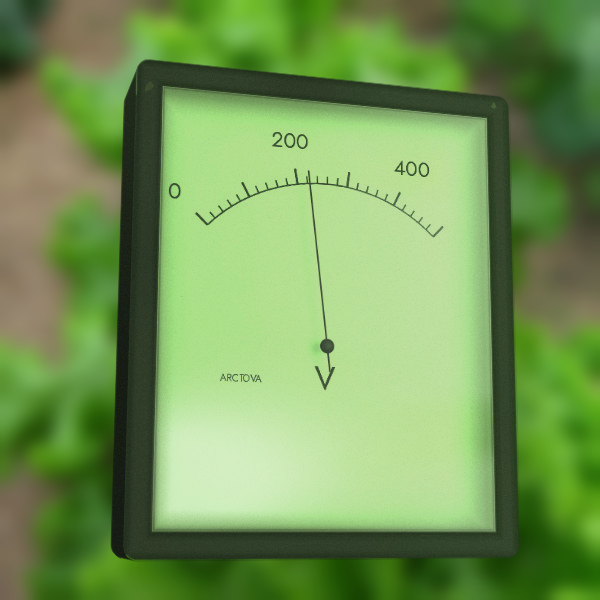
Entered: value=220 unit=V
